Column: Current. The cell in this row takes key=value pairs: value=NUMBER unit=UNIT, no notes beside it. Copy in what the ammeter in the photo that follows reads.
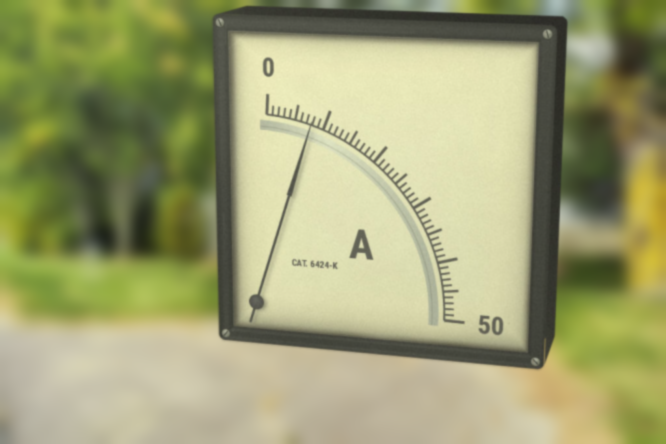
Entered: value=8 unit=A
